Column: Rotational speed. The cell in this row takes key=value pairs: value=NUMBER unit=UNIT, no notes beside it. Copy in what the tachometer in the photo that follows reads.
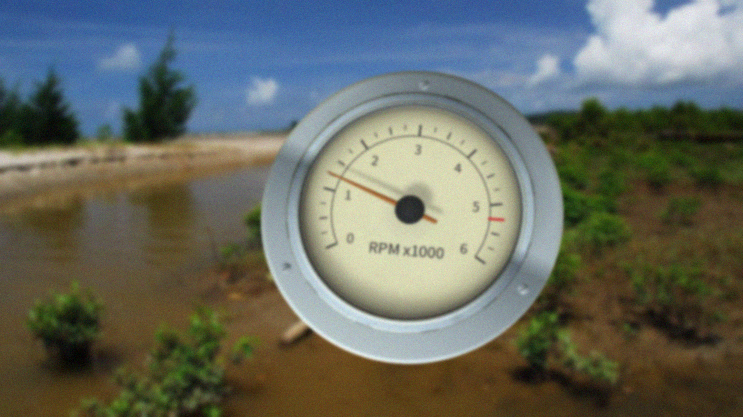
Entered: value=1250 unit=rpm
